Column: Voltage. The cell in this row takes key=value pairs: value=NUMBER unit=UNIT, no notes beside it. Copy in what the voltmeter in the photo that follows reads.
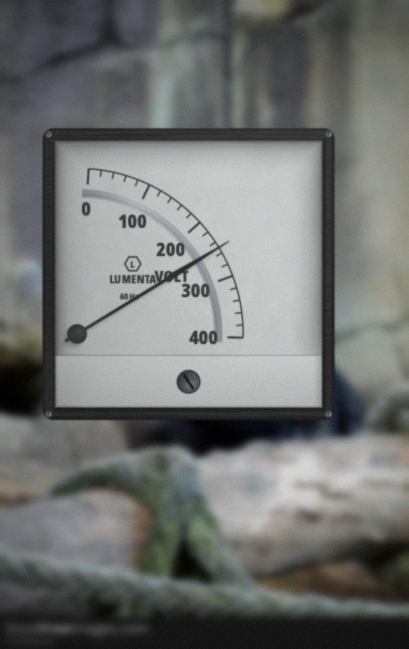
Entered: value=250 unit=V
